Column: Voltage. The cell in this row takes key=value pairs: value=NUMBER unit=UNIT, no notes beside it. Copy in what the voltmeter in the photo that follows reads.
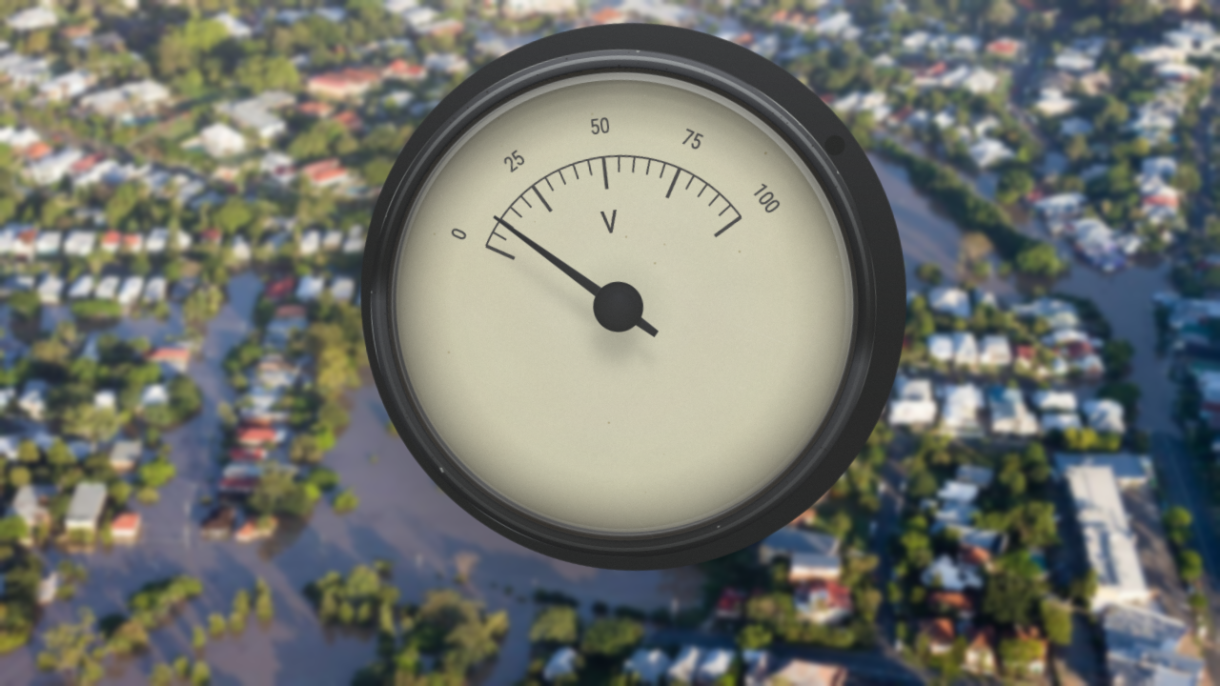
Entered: value=10 unit=V
